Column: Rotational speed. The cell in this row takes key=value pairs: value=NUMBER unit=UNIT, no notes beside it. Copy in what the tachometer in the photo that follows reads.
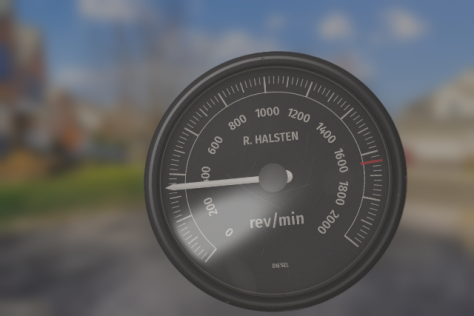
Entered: value=340 unit=rpm
